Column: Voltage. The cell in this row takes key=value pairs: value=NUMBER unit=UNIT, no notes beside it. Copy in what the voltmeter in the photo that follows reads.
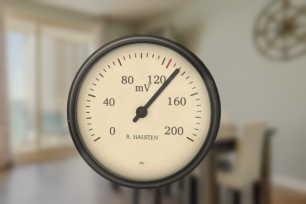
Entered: value=135 unit=mV
